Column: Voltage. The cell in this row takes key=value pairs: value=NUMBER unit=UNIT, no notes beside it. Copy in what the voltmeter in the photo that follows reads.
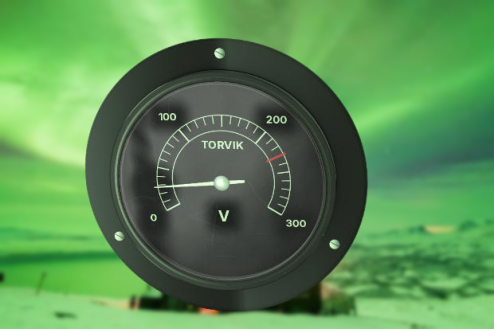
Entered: value=30 unit=V
